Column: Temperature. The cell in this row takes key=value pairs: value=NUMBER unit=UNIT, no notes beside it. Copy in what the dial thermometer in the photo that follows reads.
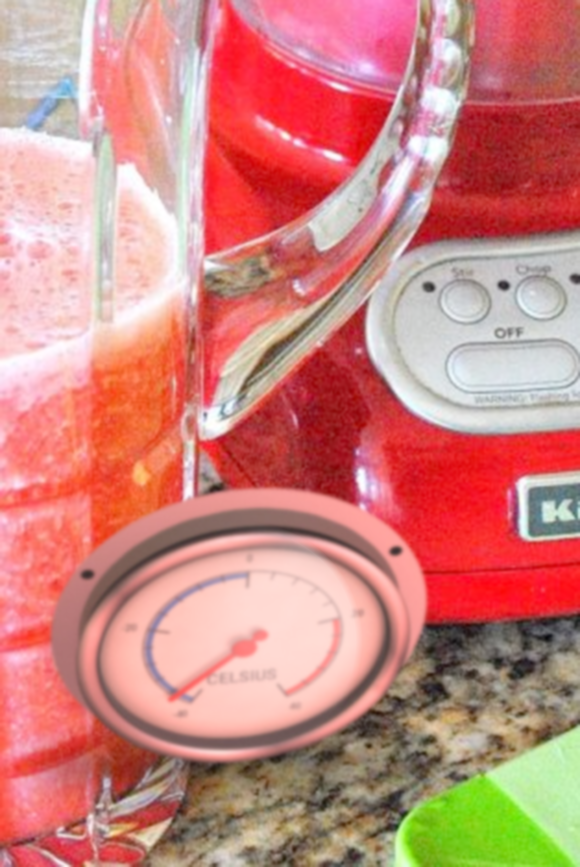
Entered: value=-36 unit=°C
